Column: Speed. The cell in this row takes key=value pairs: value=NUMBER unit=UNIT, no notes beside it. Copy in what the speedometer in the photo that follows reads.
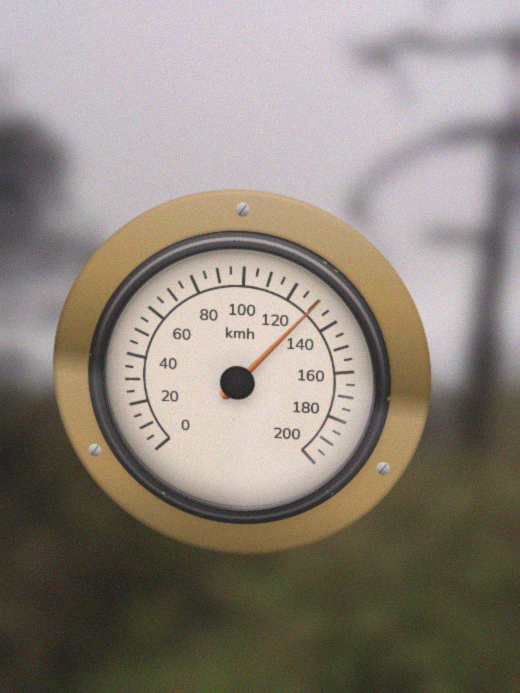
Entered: value=130 unit=km/h
